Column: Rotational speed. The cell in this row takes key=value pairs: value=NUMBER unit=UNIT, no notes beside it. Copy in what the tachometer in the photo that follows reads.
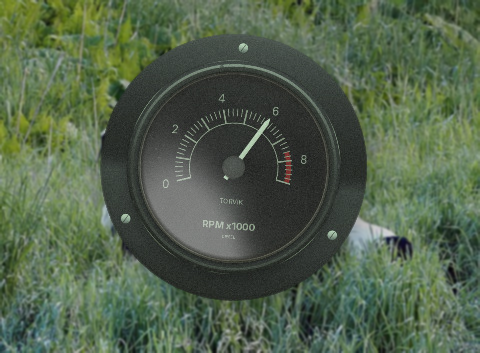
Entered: value=6000 unit=rpm
